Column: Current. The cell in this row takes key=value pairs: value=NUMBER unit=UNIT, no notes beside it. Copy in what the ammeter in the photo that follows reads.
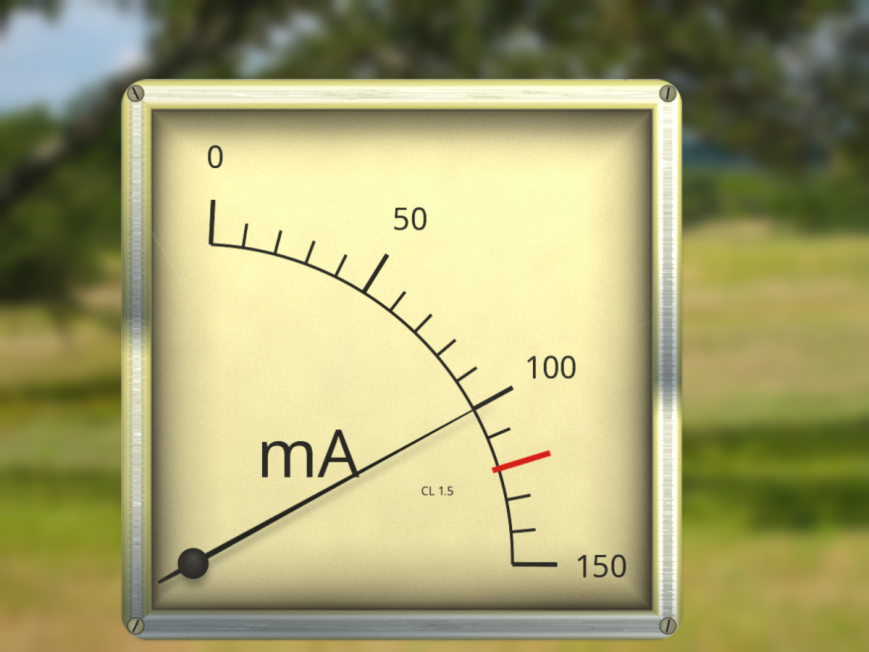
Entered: value=100 unit=mA
